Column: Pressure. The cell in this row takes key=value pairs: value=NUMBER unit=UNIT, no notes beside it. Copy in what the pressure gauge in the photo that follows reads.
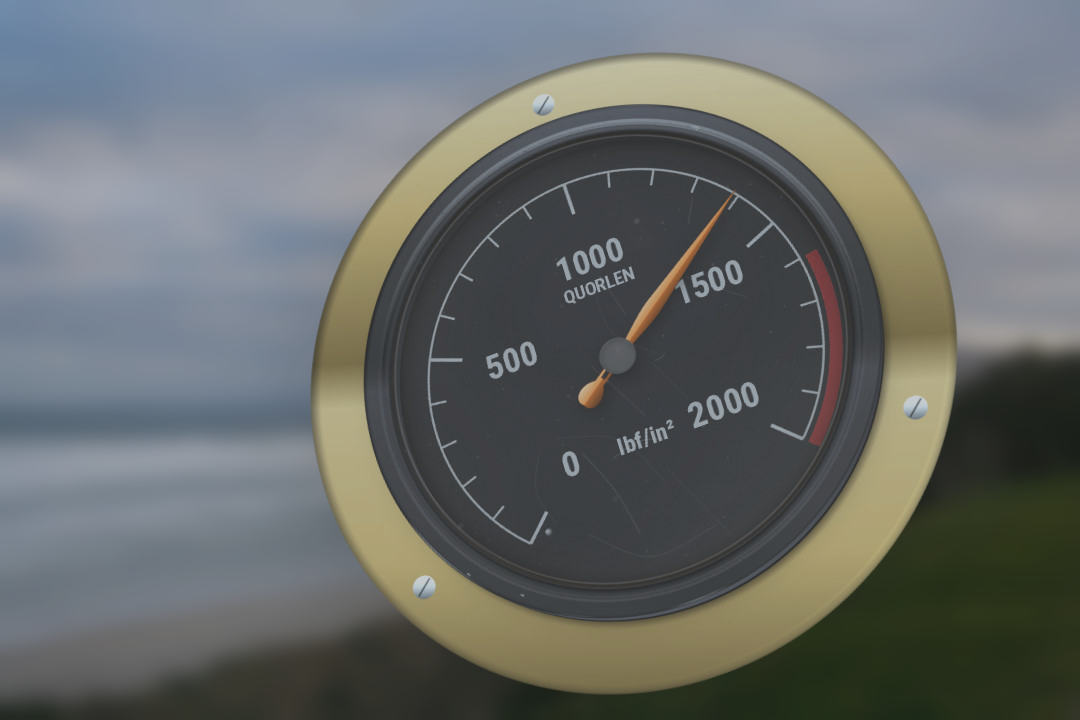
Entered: value=1400 unit=psi
